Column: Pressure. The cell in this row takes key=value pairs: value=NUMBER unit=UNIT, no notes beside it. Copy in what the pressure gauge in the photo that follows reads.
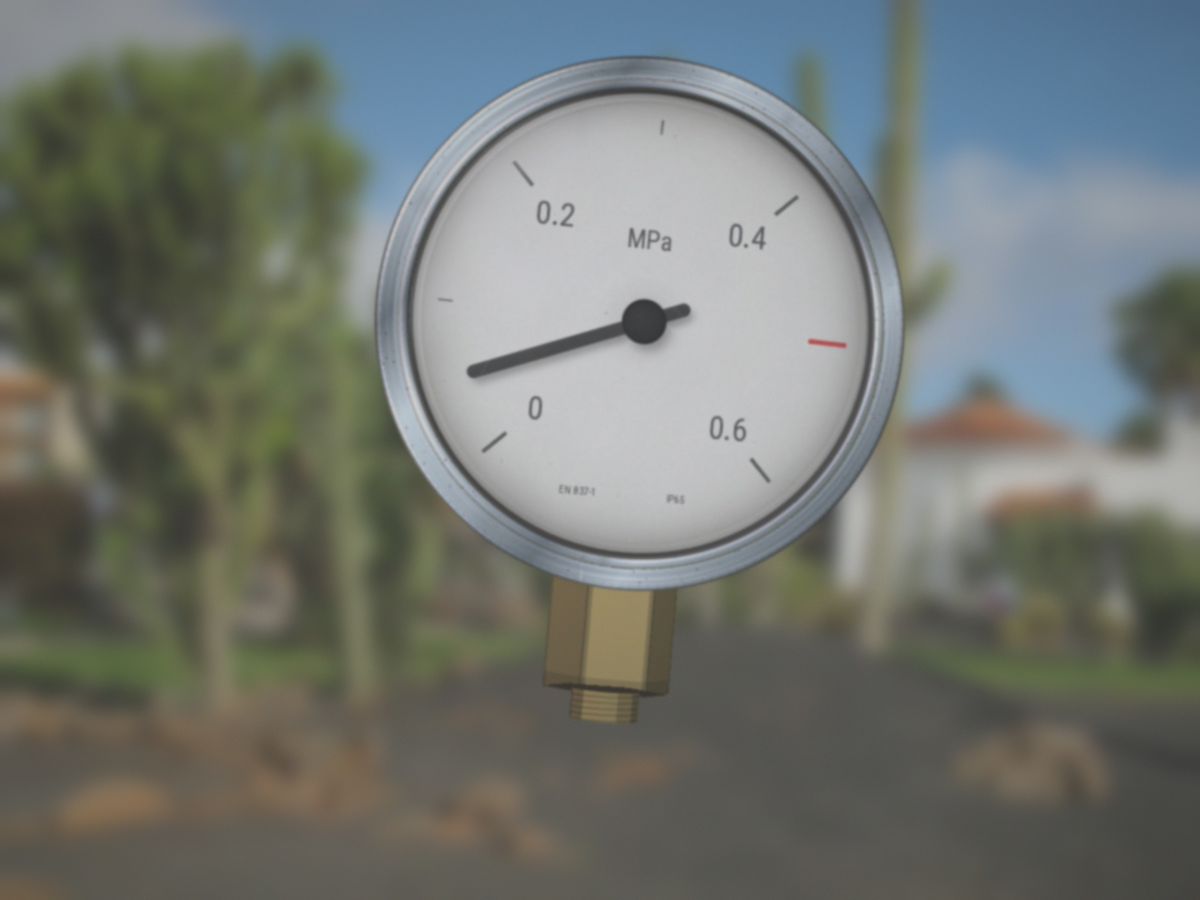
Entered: value=0.05 unit=MPa
